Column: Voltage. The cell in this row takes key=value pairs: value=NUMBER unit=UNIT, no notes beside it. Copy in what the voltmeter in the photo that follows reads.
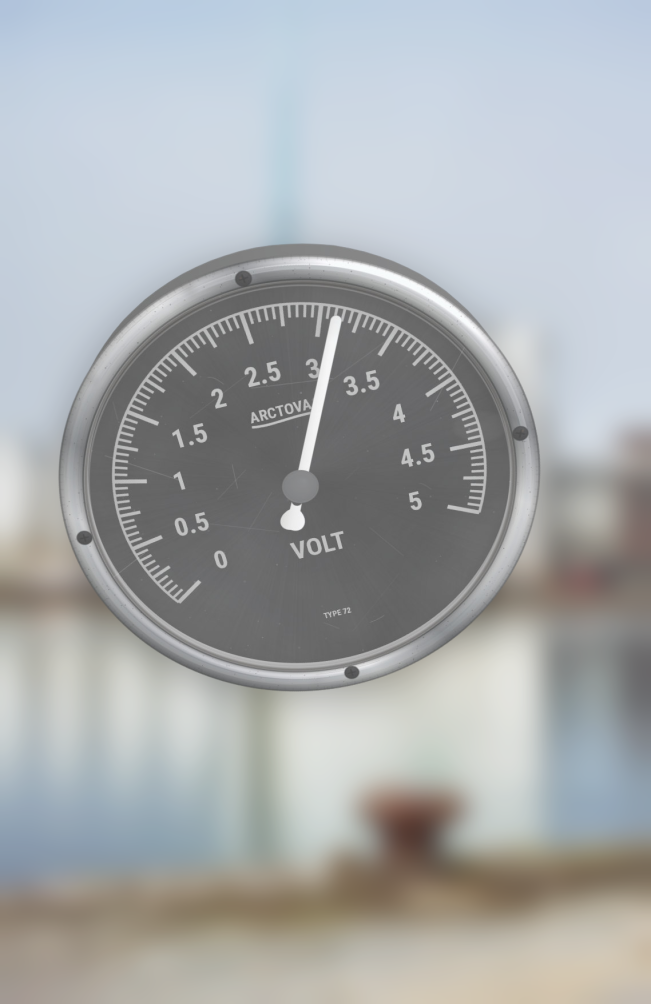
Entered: value=3.1 unit=V
